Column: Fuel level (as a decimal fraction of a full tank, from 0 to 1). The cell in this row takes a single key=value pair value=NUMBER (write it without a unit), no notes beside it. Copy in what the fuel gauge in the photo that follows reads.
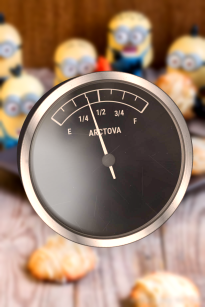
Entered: value=0.375
